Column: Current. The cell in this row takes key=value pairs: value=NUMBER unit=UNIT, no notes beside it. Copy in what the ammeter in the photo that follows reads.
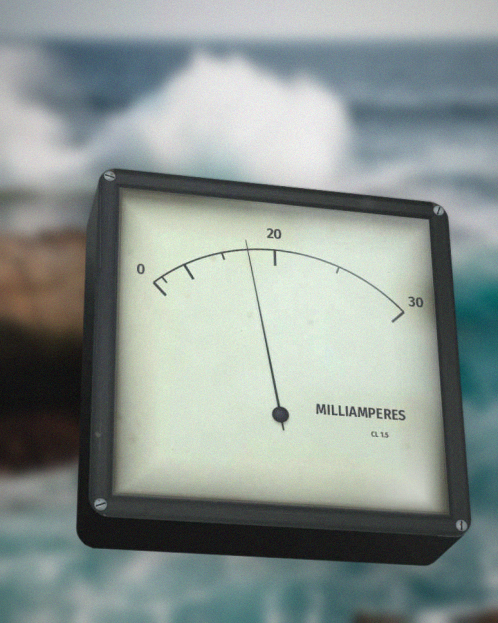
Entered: value=17.5 unit=mA
